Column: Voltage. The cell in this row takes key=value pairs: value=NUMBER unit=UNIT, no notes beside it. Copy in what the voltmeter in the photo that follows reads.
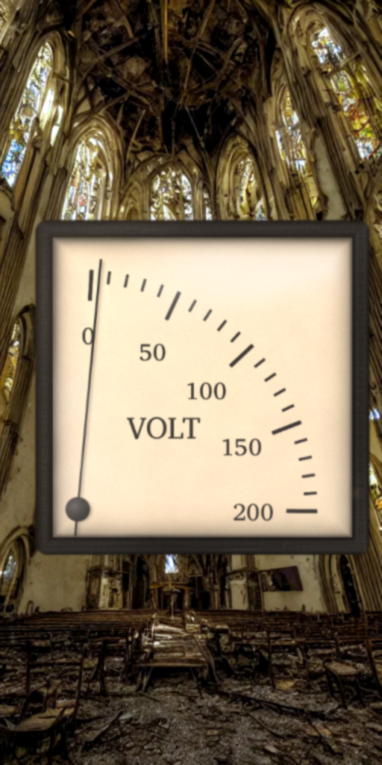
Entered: value=5 unit=V
